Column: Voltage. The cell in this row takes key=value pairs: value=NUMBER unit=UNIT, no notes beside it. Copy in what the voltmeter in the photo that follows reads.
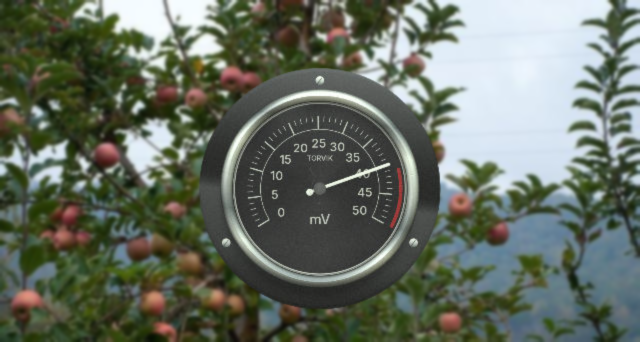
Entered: value=40 unit=mV
